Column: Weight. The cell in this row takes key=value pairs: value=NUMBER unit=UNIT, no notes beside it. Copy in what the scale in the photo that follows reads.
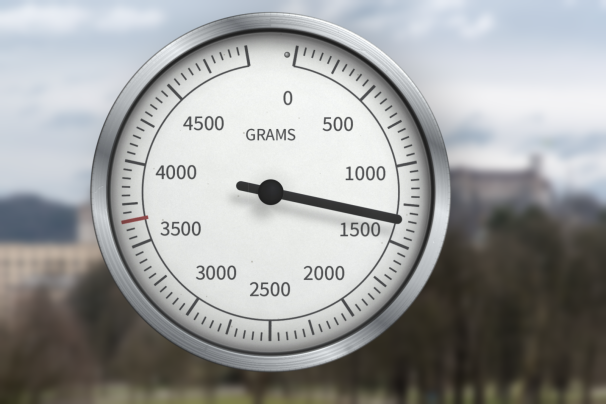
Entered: value=1350 unit=g
